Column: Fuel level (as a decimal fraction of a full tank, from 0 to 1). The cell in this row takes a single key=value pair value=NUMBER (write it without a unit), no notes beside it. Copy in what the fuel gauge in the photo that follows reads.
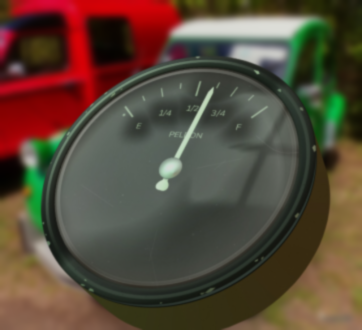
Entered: value=0.625
